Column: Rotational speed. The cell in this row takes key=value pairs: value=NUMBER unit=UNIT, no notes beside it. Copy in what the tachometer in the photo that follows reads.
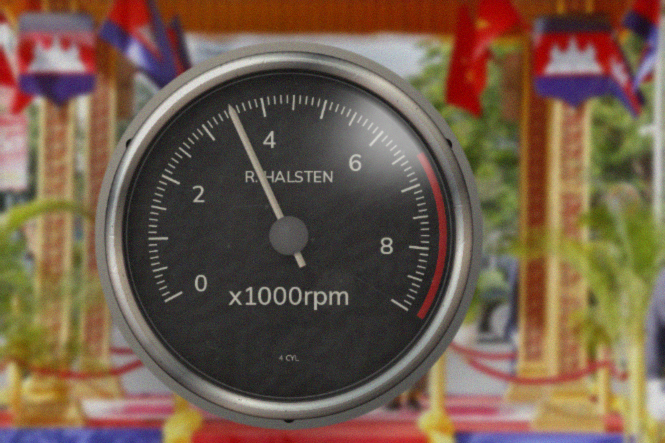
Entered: value=3500 unit=rpm
